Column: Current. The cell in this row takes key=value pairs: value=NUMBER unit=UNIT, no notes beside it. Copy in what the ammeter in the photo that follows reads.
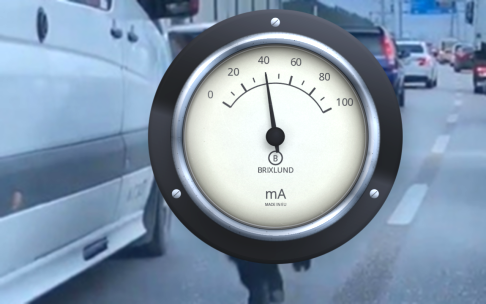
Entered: value=40 unit=mA
